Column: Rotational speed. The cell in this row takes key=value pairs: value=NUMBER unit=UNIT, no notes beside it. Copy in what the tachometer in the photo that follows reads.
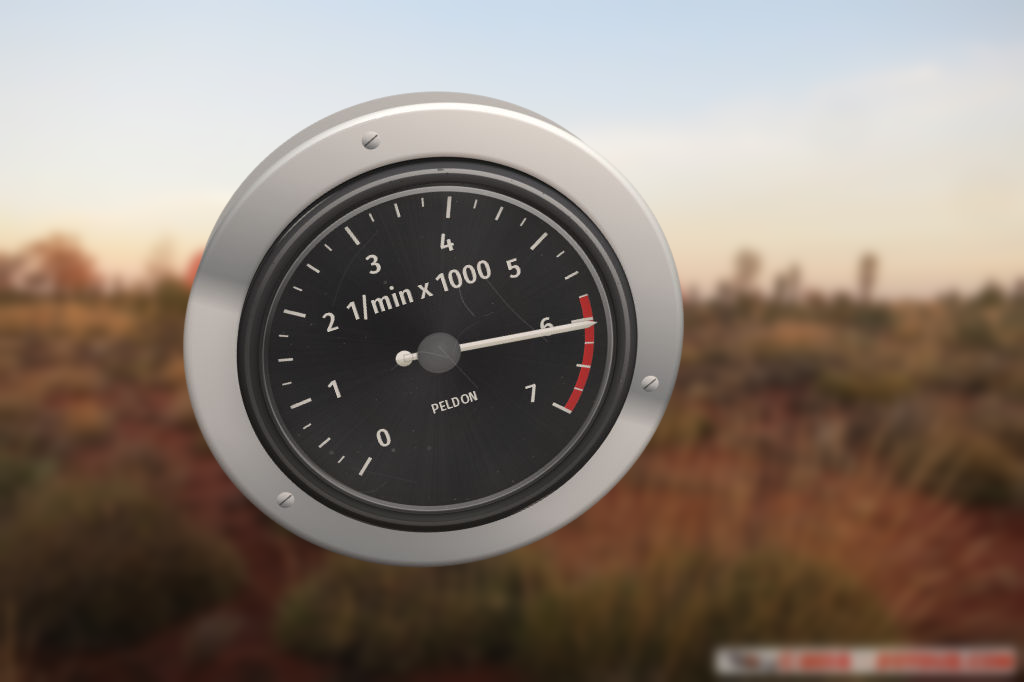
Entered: value=6000 unit=rpm
